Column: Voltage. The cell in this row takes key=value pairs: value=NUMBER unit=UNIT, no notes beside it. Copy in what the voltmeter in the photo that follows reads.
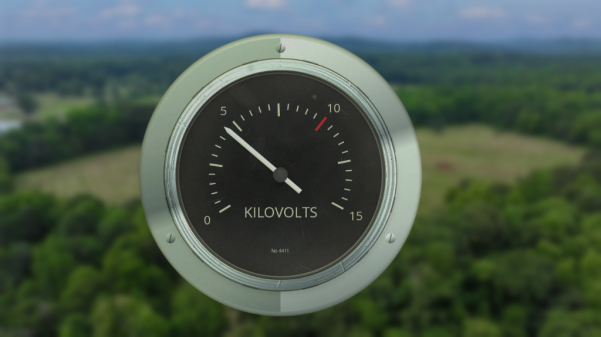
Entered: value=4.5 unit=kV
